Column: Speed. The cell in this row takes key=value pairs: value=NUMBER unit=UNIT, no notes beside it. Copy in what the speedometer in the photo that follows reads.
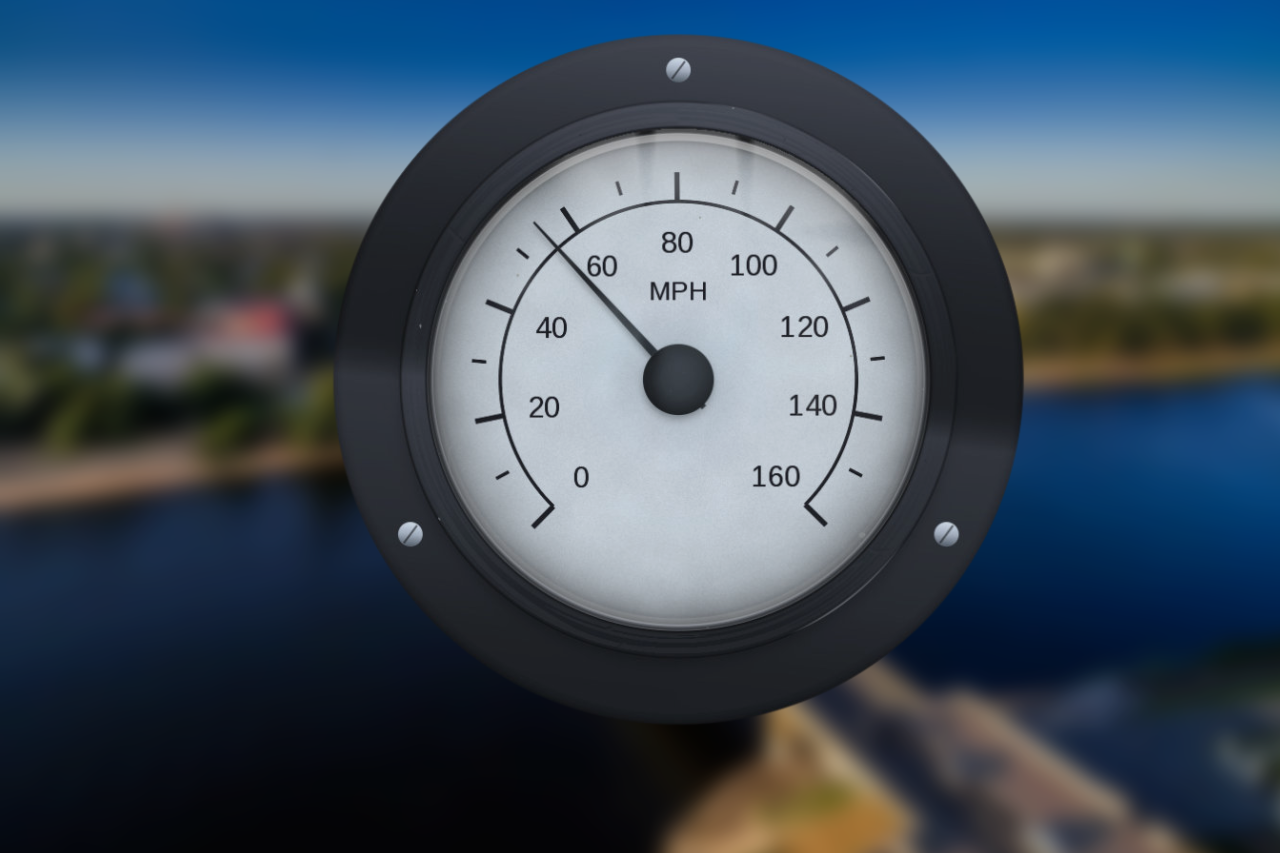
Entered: value=55 unit=mph
